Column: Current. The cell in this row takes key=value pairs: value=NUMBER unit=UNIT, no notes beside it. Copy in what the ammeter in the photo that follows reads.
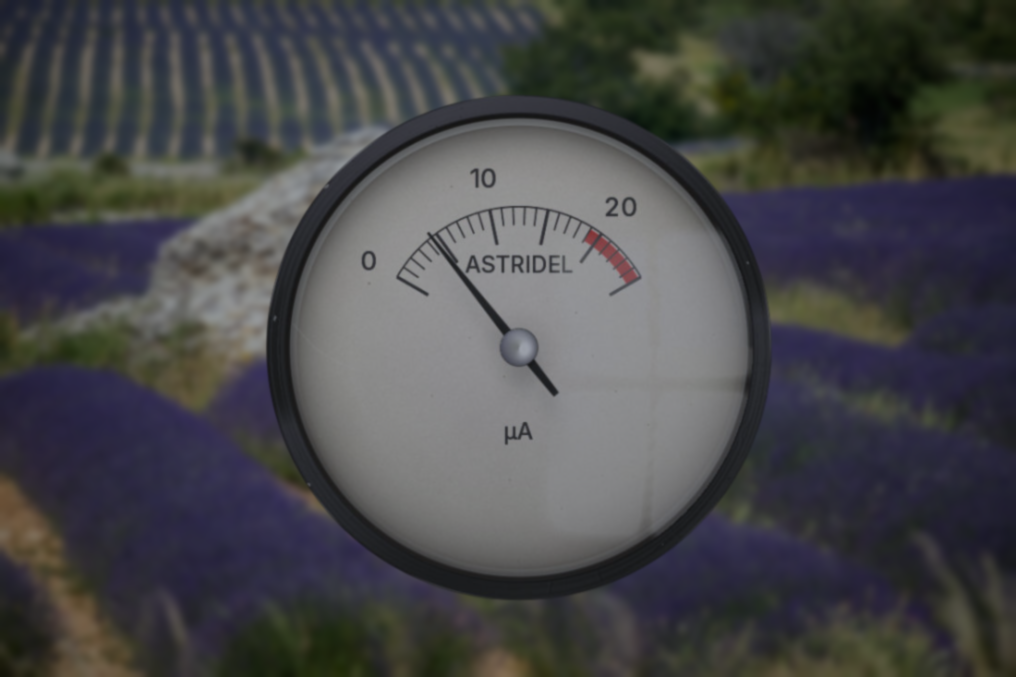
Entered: value=4.5 unit=µA
